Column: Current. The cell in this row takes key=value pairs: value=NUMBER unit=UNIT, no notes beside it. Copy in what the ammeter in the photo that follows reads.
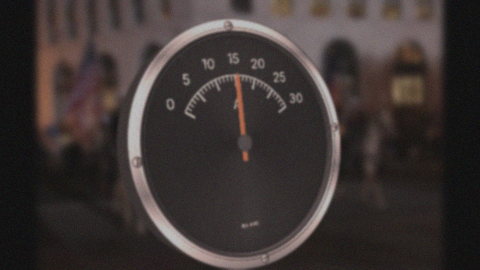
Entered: value=15 unit=A
